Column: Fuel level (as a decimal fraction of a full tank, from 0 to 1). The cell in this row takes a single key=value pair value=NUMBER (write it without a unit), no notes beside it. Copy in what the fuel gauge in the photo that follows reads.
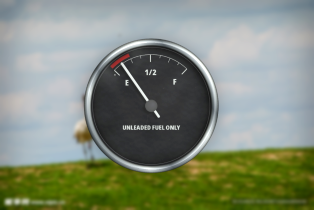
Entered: value=0.125
